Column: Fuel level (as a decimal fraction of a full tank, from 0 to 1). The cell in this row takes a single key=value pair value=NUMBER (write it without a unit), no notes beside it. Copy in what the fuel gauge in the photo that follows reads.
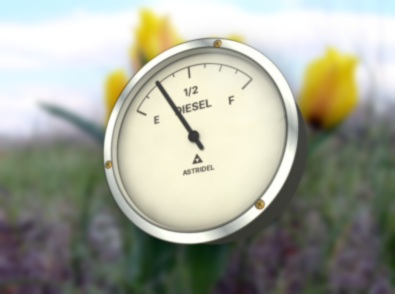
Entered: value=0.25
